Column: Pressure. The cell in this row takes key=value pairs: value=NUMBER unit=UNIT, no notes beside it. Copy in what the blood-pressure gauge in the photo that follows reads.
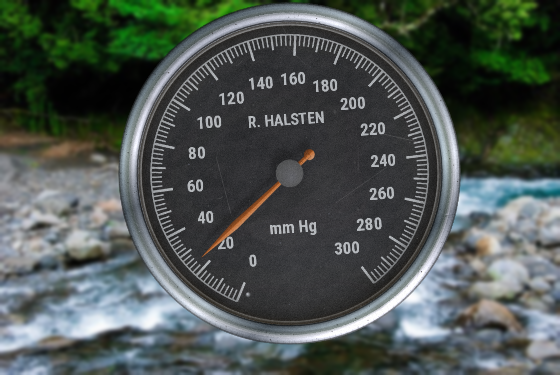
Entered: value=24 unit=mmHg
